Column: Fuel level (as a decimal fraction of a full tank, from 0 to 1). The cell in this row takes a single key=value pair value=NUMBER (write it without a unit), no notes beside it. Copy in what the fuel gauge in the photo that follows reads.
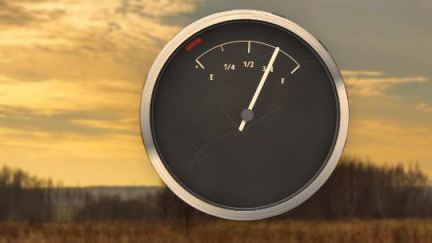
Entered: value=0.75
